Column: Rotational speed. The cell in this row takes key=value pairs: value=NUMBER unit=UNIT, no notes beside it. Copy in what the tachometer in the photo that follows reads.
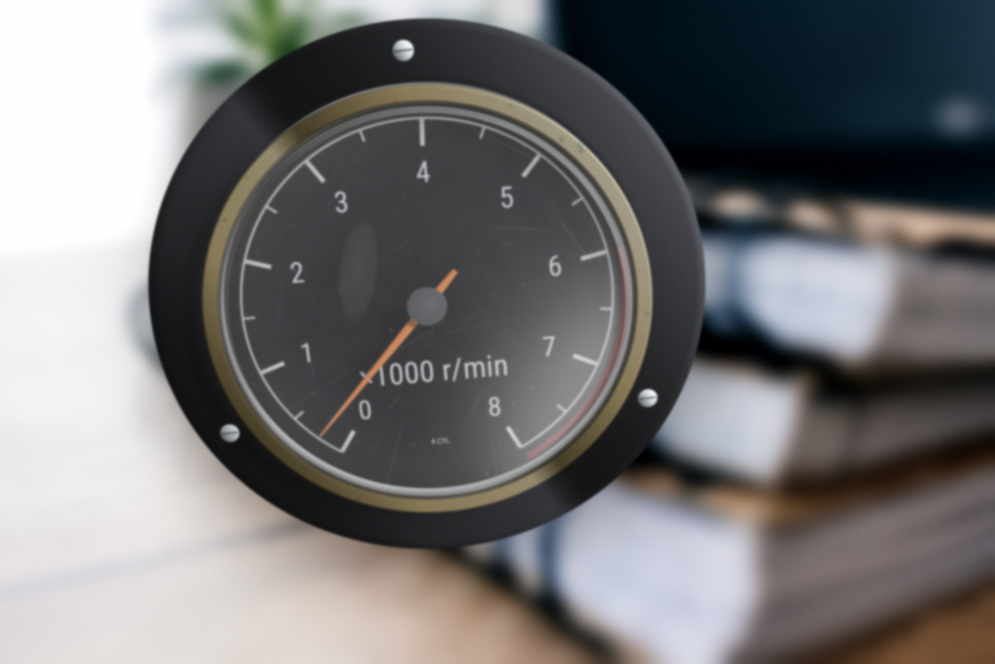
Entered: value=250 unit=rpm
